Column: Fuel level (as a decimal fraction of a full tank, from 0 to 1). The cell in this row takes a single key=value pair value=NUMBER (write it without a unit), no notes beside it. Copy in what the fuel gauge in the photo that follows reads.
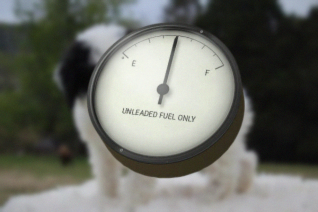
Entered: value=0.5
